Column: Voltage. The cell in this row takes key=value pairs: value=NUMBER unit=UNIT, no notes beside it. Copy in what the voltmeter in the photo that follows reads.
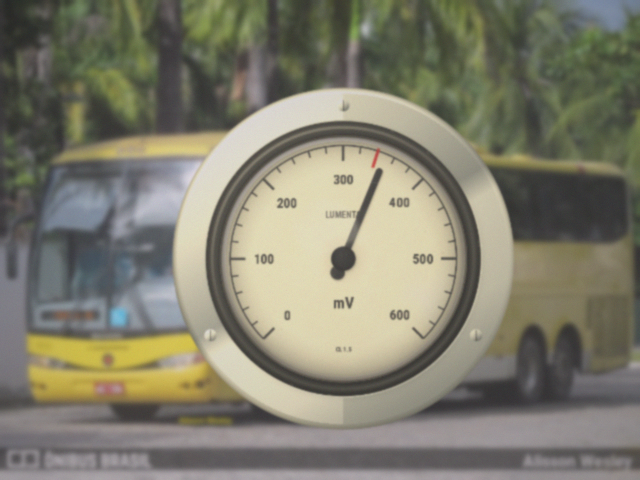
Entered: value=350 unit=mV
